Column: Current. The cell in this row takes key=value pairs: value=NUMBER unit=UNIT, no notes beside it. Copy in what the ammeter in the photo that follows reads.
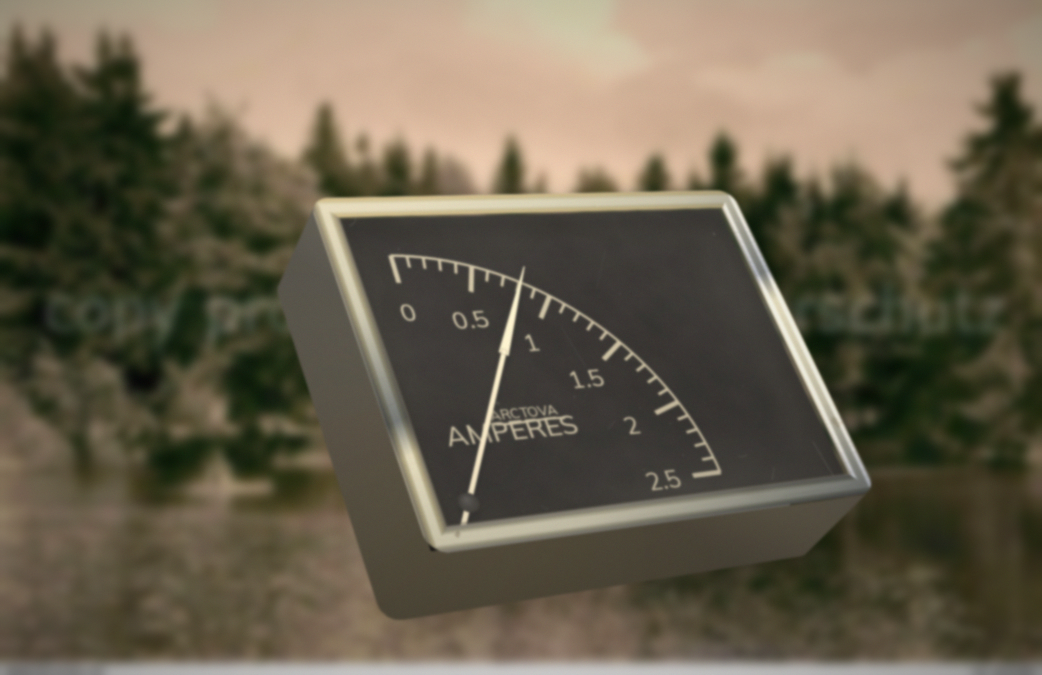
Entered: value=0.8 unit=A
